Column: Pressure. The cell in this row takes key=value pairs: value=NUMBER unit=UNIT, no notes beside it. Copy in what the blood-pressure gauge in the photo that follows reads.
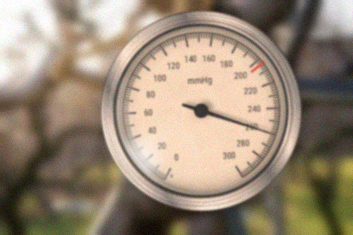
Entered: value=260 unit=mmHg
